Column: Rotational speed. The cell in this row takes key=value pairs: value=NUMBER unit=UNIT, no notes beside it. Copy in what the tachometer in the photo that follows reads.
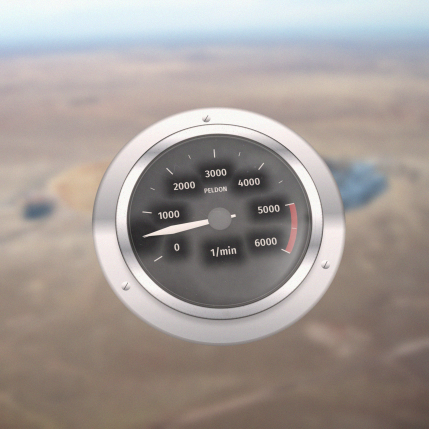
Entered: value=500 unit=rpm
